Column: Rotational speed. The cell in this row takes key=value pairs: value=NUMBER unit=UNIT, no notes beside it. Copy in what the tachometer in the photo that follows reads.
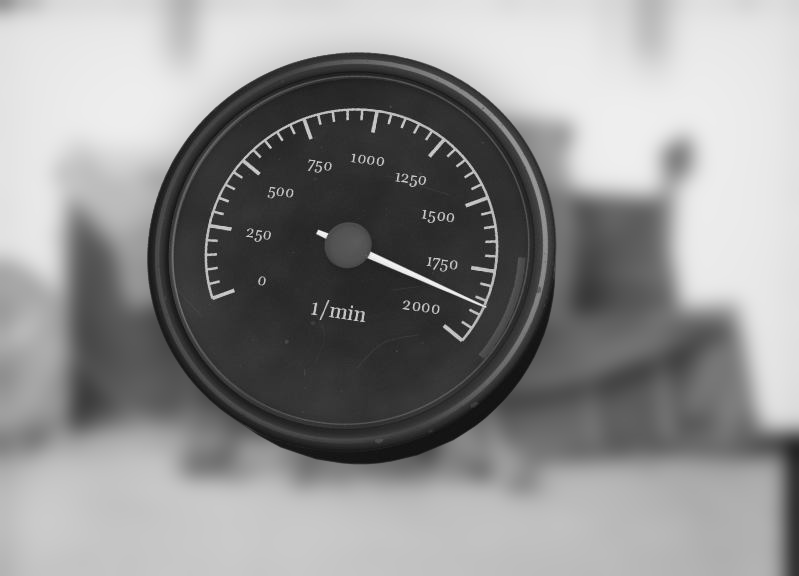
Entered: value=1875 unit=rpm
